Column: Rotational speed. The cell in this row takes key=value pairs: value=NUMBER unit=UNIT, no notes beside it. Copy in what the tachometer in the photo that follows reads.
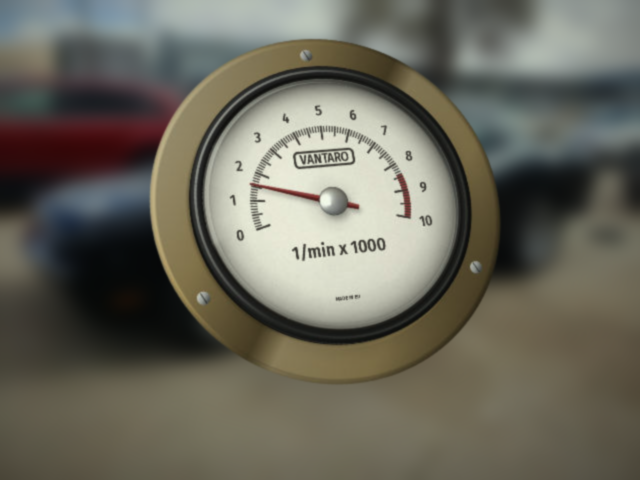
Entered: value=1500 unit=rpm
